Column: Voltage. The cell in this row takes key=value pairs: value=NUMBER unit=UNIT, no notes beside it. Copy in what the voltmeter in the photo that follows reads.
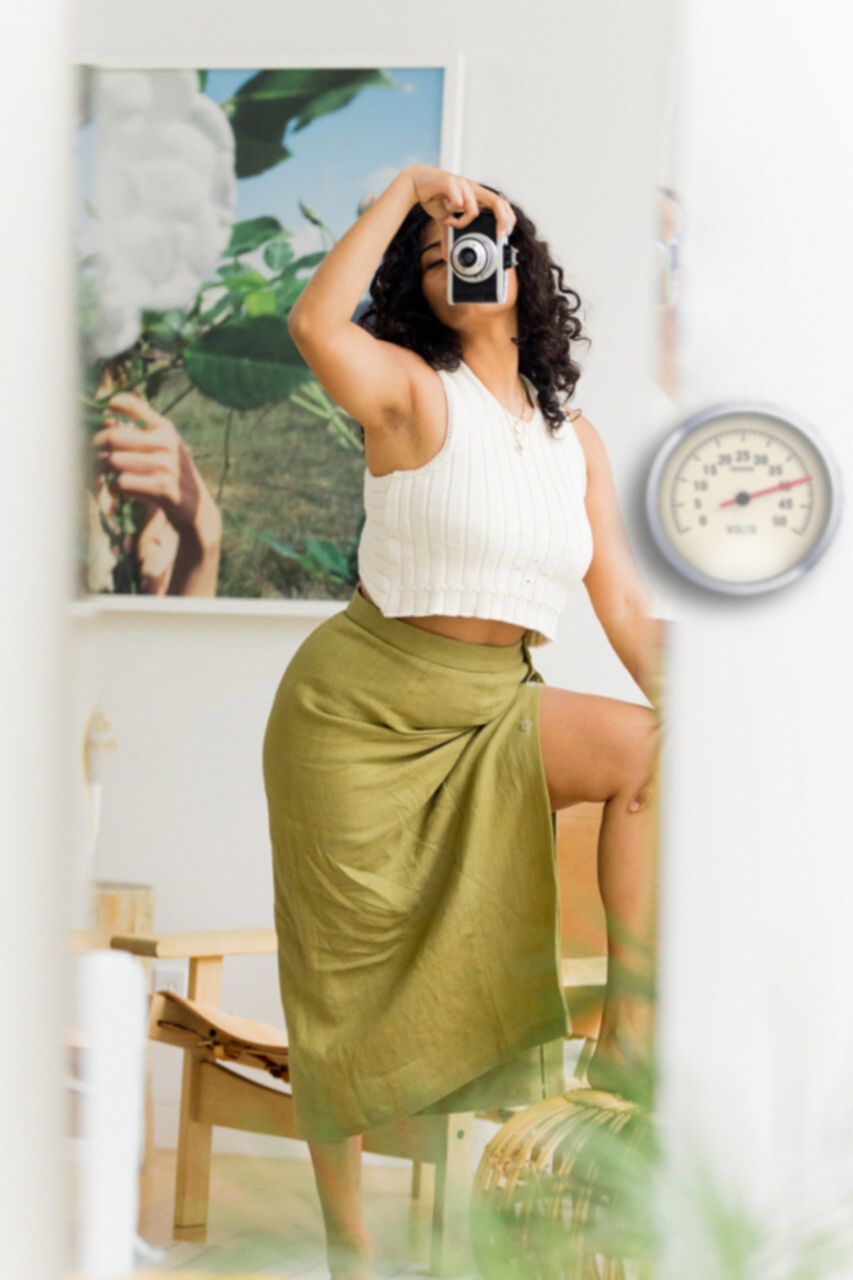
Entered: value=40 unit=V
